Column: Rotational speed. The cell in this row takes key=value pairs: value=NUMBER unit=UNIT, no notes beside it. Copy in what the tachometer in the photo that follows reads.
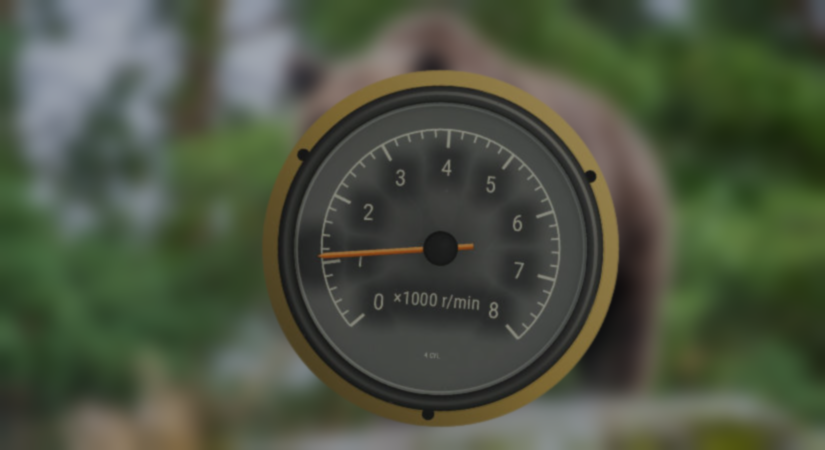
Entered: value=1100 unit=rpm
